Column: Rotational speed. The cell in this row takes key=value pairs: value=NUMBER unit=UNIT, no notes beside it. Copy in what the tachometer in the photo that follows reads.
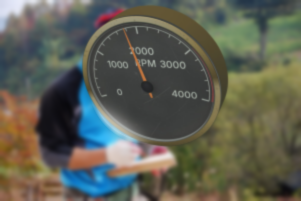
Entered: value=1800 unit=rpm
